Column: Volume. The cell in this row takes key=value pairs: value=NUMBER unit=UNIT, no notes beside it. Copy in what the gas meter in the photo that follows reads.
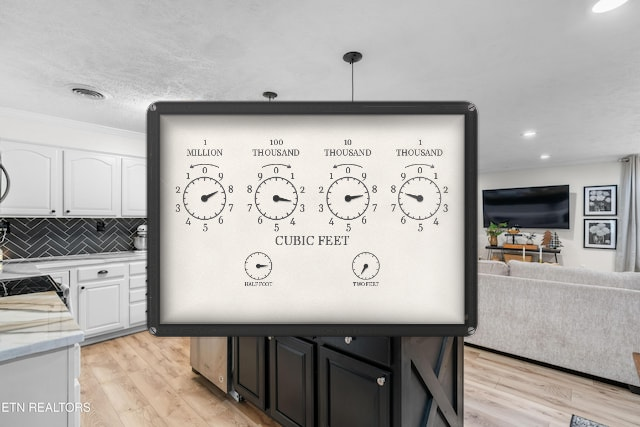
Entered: value=827800 unit=ft³
